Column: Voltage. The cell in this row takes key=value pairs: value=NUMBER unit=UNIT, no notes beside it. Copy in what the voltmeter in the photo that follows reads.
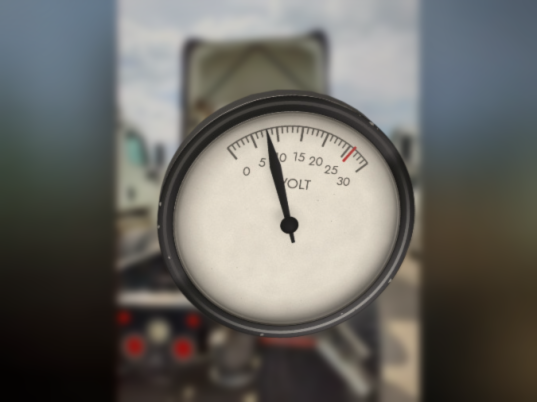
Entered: value=8 unit=V
